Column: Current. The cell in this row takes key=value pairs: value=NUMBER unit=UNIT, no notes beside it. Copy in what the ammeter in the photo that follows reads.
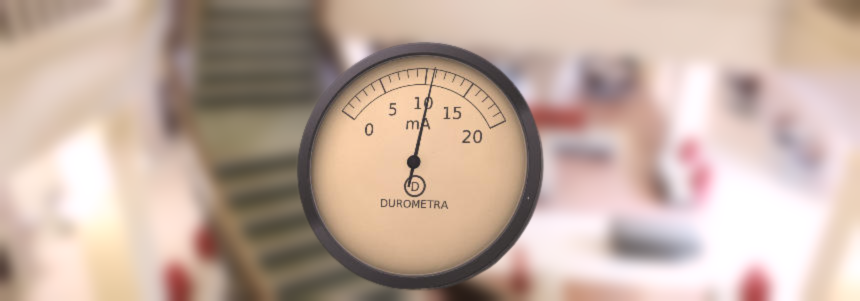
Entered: value=11 unit=mA
